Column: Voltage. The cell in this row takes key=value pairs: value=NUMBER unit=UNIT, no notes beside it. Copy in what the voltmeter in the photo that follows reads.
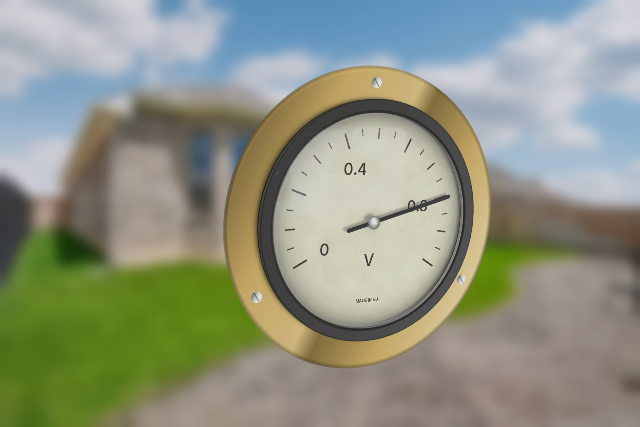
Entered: value=0.8 unit=V
